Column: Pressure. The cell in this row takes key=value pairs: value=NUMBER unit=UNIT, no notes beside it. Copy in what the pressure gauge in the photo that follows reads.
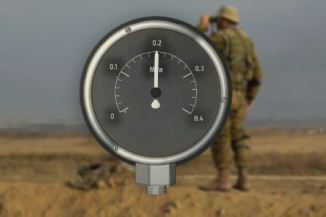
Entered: value=0.2 unit=MPa
